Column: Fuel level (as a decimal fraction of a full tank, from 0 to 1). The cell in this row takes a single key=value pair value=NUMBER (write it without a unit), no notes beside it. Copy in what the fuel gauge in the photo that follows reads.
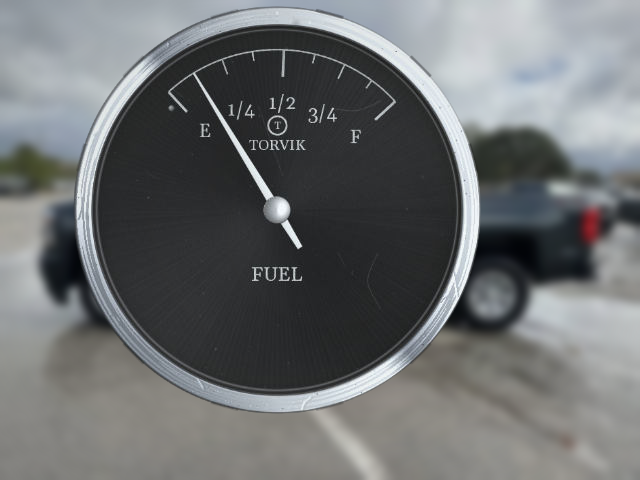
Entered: value=0.125
